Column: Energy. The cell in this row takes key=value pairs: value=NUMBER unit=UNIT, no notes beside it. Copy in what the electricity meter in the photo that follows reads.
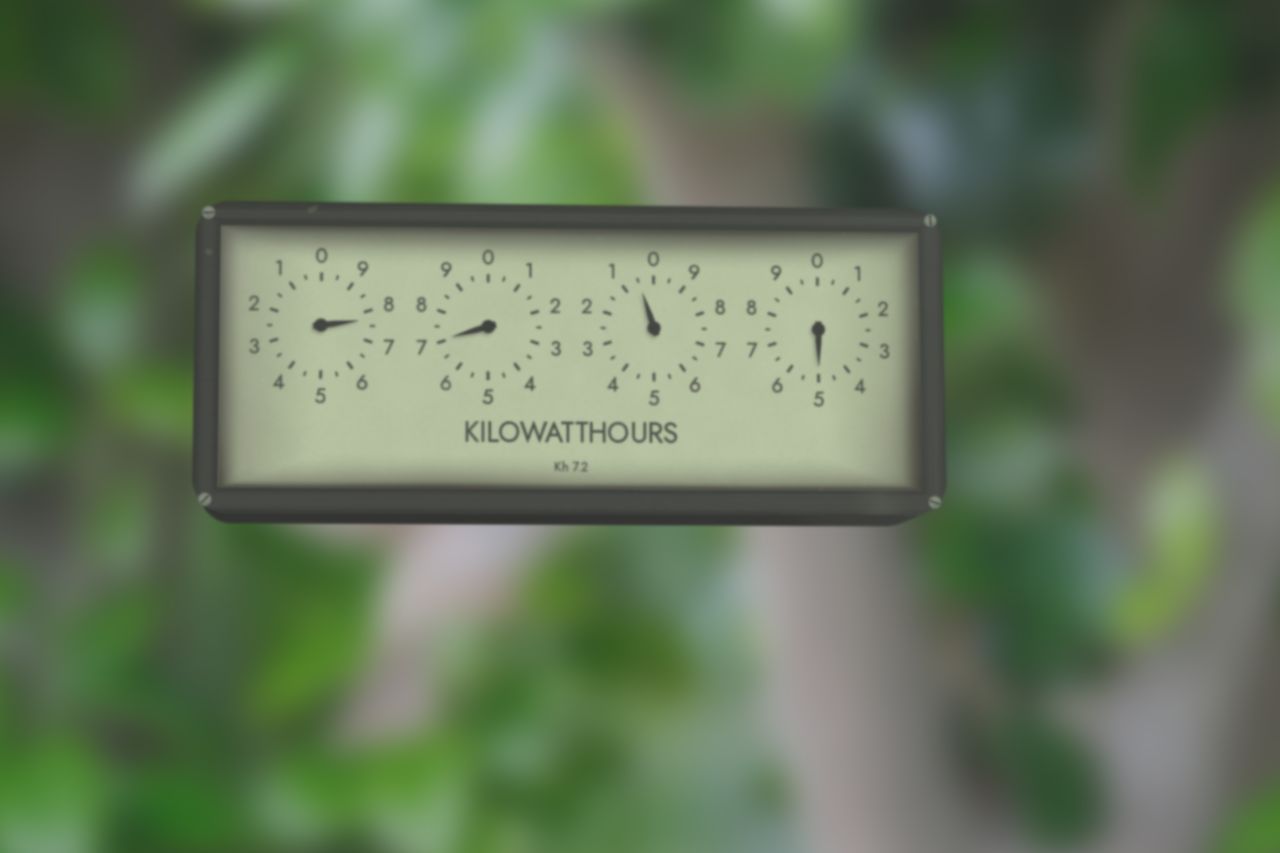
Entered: value=7705 unit=kWh
